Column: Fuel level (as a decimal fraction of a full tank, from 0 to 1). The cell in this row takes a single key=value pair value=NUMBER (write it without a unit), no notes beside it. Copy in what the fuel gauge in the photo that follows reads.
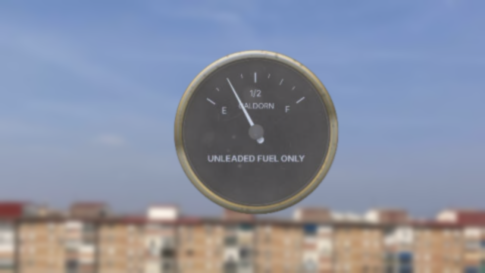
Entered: value=0.25
